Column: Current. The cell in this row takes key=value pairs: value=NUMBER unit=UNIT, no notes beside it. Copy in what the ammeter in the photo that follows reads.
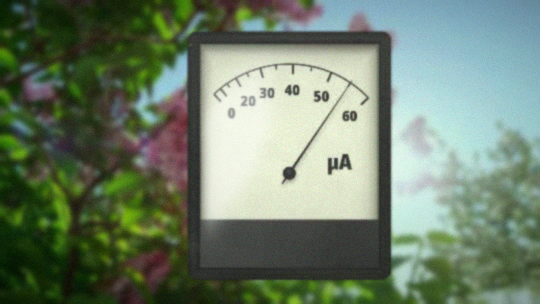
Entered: value=55 unit=µA
